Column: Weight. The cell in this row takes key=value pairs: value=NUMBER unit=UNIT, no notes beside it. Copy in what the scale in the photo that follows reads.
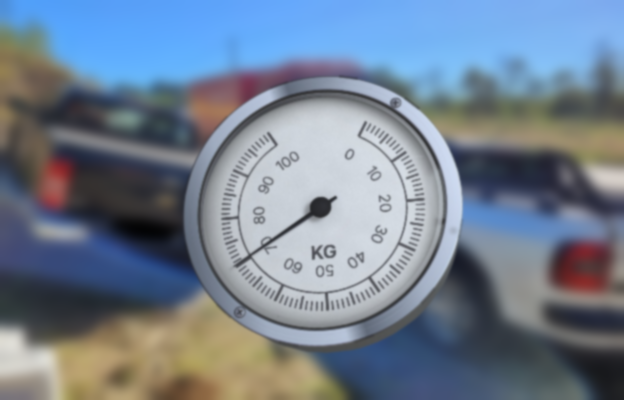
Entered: value=70 unit=kg
